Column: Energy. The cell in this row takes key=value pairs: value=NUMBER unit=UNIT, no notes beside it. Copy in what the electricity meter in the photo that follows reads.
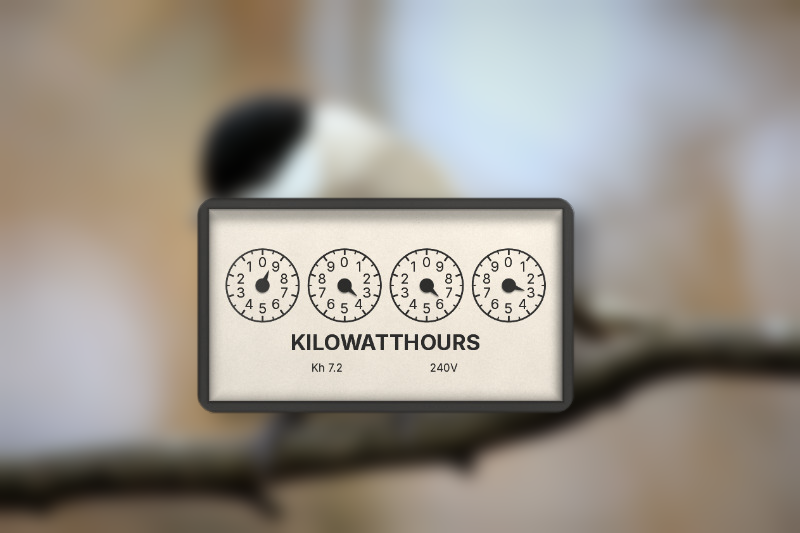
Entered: value=9363 unit=kWh
